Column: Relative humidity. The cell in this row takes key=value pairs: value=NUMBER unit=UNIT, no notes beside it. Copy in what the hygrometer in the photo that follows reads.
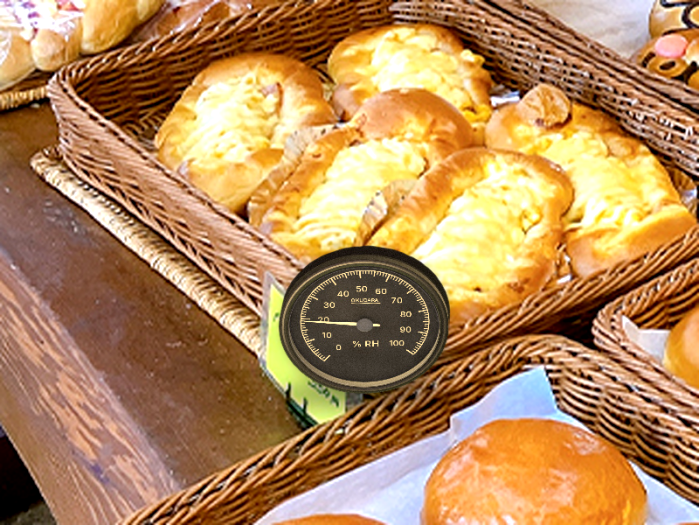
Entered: value=20 unit=%
